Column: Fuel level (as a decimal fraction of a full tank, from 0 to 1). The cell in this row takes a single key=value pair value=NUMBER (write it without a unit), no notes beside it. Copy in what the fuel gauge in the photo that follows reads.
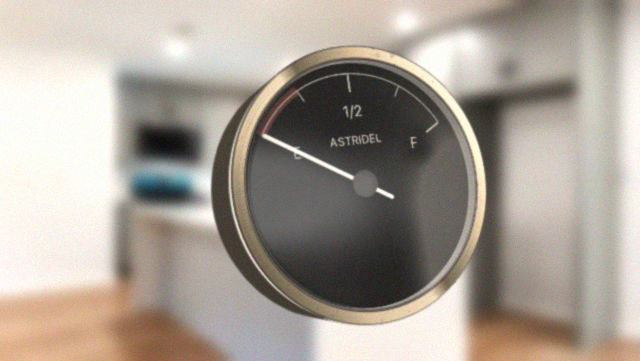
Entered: value=0
